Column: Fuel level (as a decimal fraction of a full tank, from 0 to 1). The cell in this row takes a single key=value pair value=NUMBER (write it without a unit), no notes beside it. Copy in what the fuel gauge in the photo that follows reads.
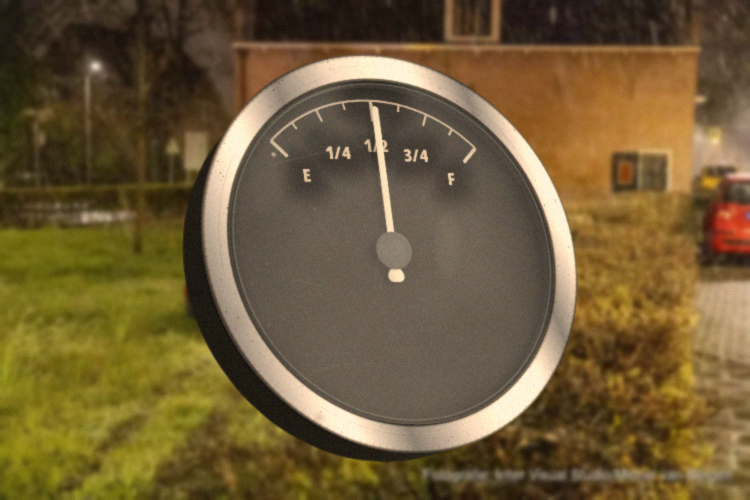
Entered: value=0.5
